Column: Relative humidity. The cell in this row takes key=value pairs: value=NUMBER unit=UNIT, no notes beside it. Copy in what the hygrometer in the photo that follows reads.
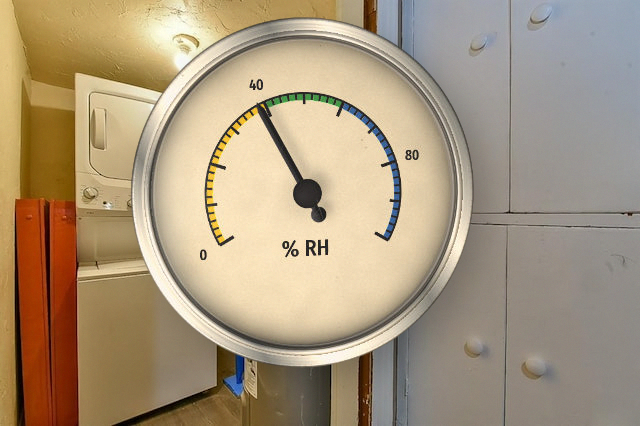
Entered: value=38 unit=%
